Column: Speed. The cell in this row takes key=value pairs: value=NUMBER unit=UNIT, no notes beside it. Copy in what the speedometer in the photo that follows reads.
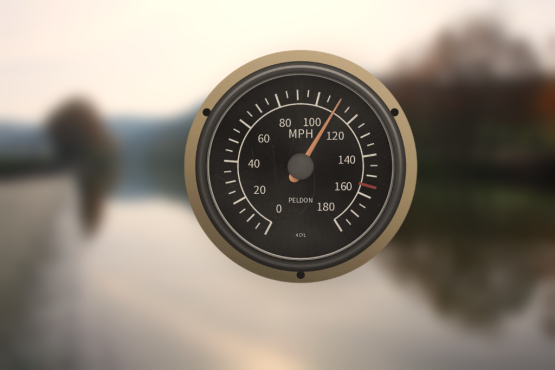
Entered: value=110 unit=mph
